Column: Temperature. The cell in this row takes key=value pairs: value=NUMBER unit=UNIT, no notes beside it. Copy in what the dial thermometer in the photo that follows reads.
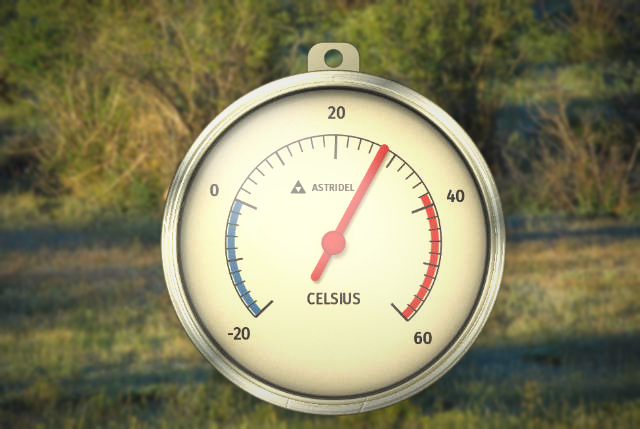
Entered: value=28 unit=°C
